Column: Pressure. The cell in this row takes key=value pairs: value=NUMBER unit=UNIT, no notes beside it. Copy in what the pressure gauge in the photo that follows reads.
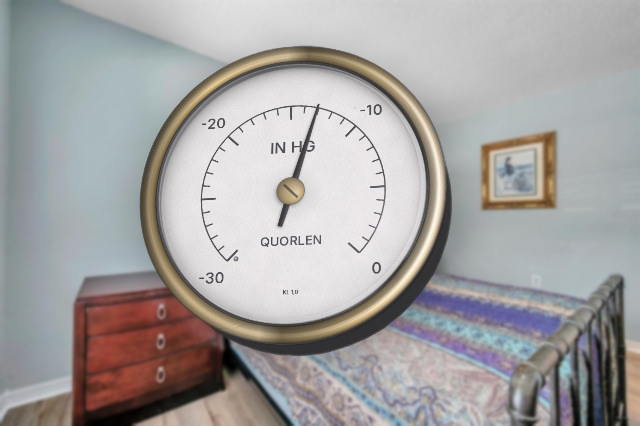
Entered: value=-13 unit=inHg
